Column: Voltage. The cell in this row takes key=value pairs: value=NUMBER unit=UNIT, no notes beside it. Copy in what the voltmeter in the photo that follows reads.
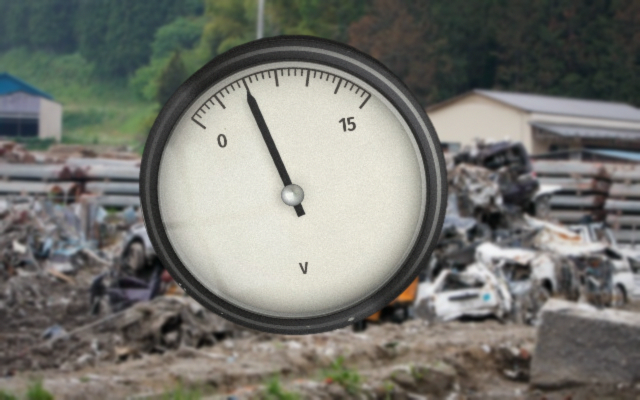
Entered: value=5 unit=V
